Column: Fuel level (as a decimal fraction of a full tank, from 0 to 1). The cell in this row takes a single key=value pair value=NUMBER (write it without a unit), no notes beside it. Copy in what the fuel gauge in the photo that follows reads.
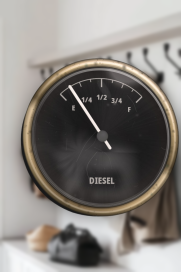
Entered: value=0.125
